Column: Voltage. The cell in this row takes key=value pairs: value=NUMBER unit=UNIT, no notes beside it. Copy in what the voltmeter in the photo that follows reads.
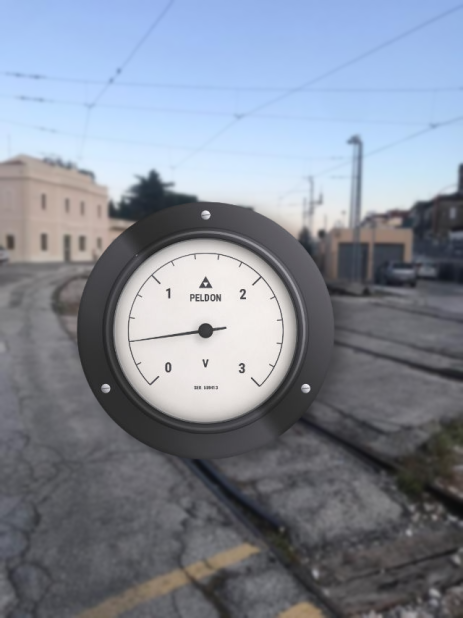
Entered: value=0.4 unit=V
